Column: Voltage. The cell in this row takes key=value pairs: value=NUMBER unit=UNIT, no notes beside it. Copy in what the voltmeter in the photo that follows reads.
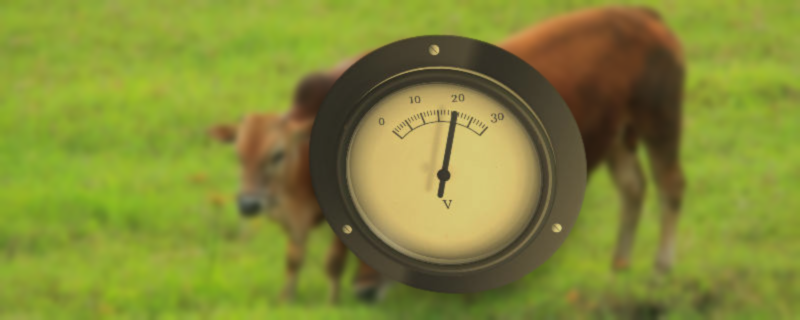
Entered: value=20 unit=V
